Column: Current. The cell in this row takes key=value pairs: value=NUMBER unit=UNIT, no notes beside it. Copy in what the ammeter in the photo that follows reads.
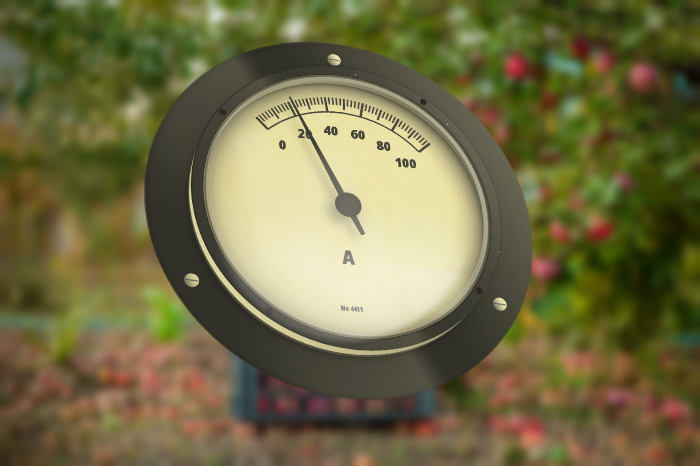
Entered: value=20 unit=A
